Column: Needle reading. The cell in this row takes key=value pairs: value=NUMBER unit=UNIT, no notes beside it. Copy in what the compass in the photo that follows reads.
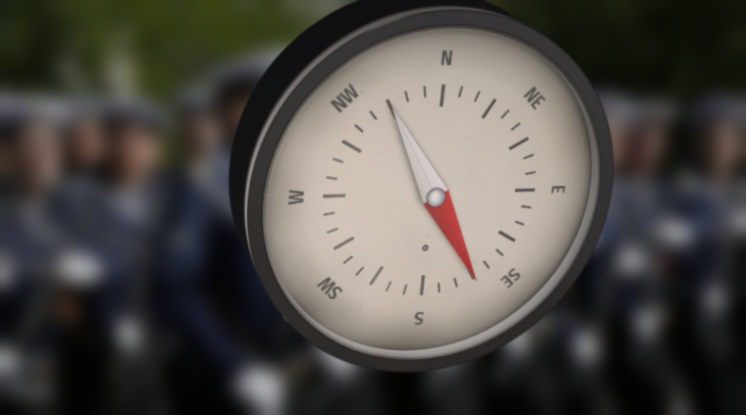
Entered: value=150 unit=°
